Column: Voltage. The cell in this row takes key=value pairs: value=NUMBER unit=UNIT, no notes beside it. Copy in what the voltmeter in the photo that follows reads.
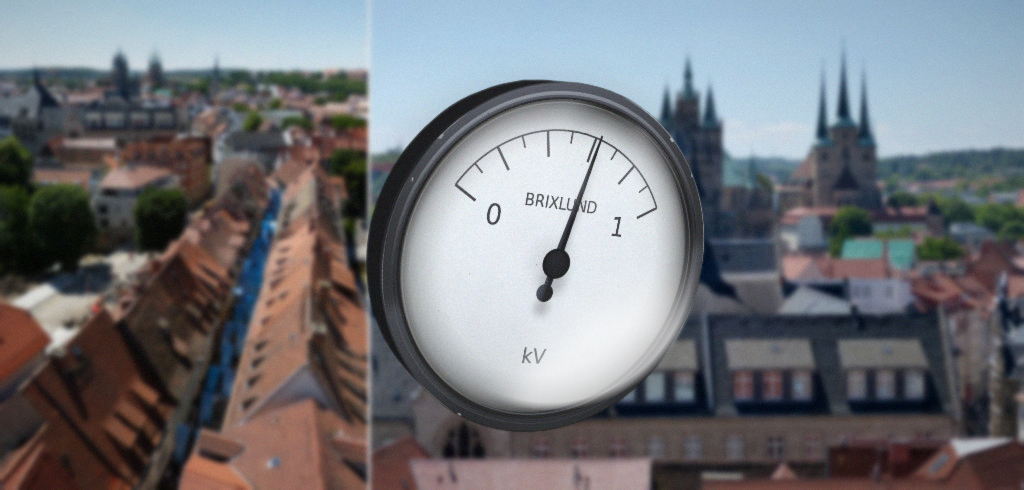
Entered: value=0.6 unit=kV
